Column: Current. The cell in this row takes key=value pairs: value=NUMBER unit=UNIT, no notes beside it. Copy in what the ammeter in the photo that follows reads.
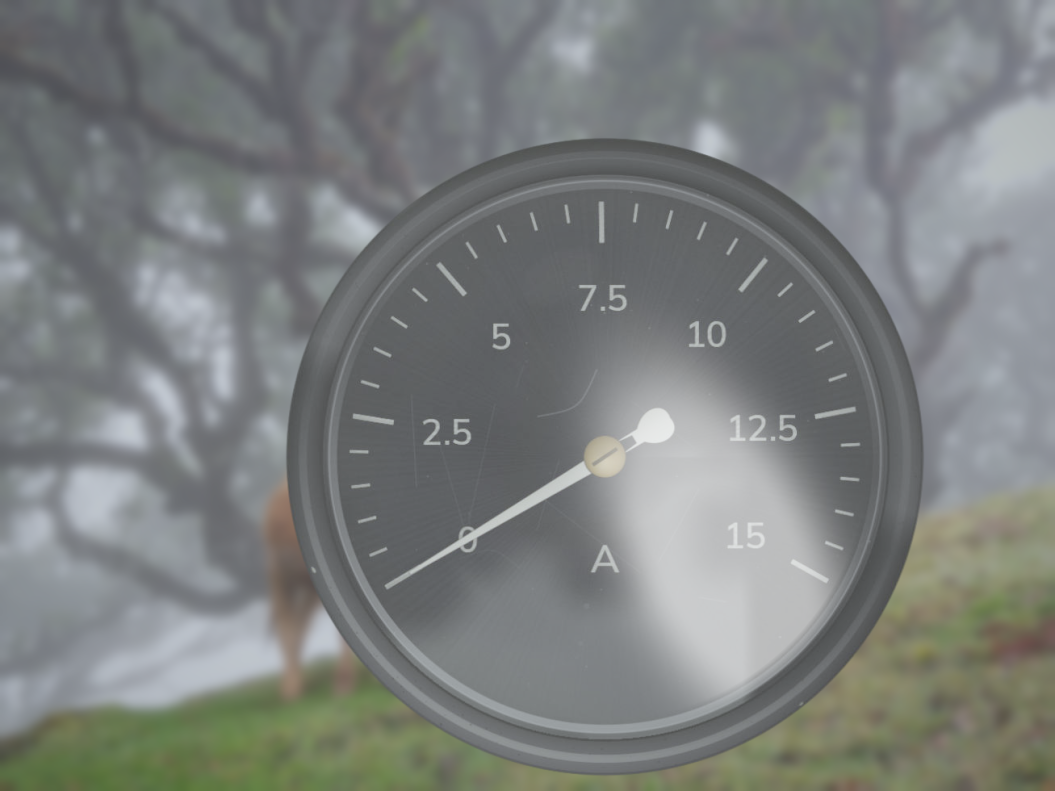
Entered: value=0 unit=A
